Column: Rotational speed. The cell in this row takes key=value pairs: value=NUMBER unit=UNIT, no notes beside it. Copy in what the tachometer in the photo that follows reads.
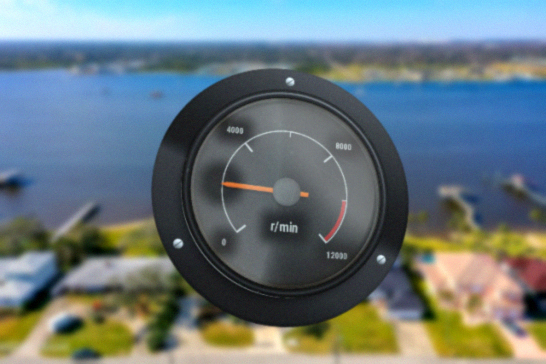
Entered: value=2000 unit=rpm
